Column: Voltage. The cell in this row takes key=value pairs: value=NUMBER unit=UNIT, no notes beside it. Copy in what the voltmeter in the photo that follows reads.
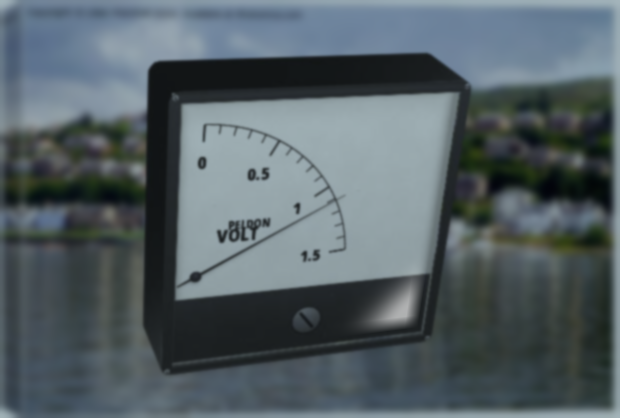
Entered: value=1.1 unit=V
